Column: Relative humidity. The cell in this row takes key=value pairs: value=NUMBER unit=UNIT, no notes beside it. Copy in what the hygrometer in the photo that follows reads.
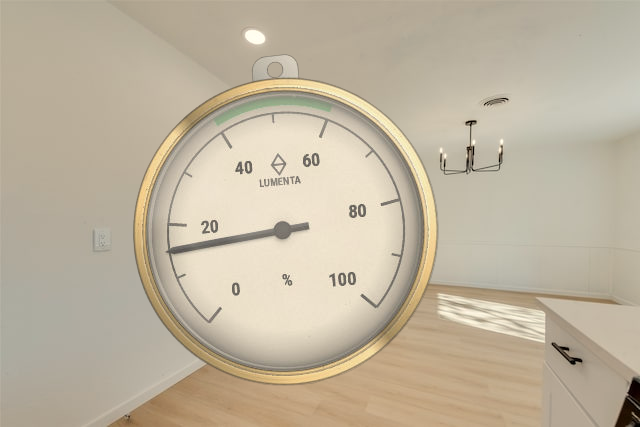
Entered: value=15 unit=%
